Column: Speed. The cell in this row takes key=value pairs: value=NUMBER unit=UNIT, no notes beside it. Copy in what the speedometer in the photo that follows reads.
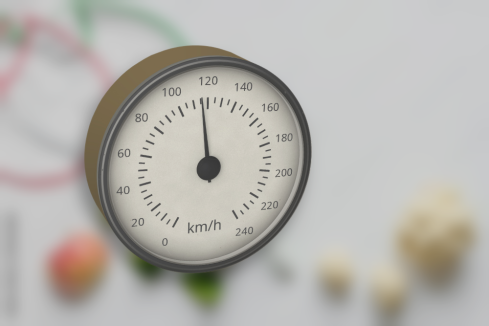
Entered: value=115 unit=km/h
